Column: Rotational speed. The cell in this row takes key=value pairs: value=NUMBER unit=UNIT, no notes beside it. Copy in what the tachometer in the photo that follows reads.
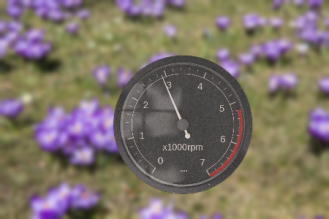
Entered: value=2900 unit=rpm
